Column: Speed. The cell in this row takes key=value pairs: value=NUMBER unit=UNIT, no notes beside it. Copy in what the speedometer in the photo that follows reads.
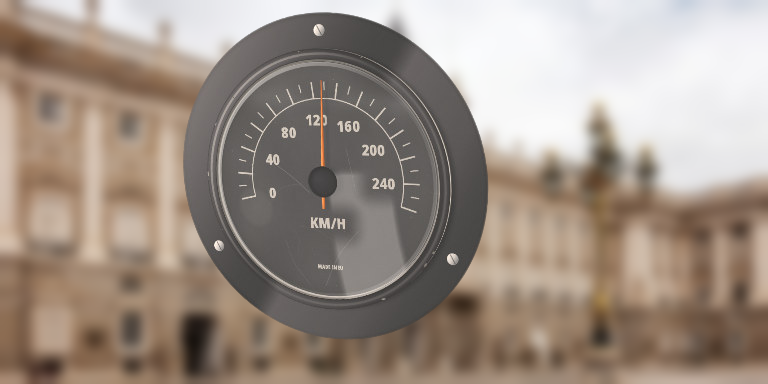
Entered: value=130 unit=km/h
